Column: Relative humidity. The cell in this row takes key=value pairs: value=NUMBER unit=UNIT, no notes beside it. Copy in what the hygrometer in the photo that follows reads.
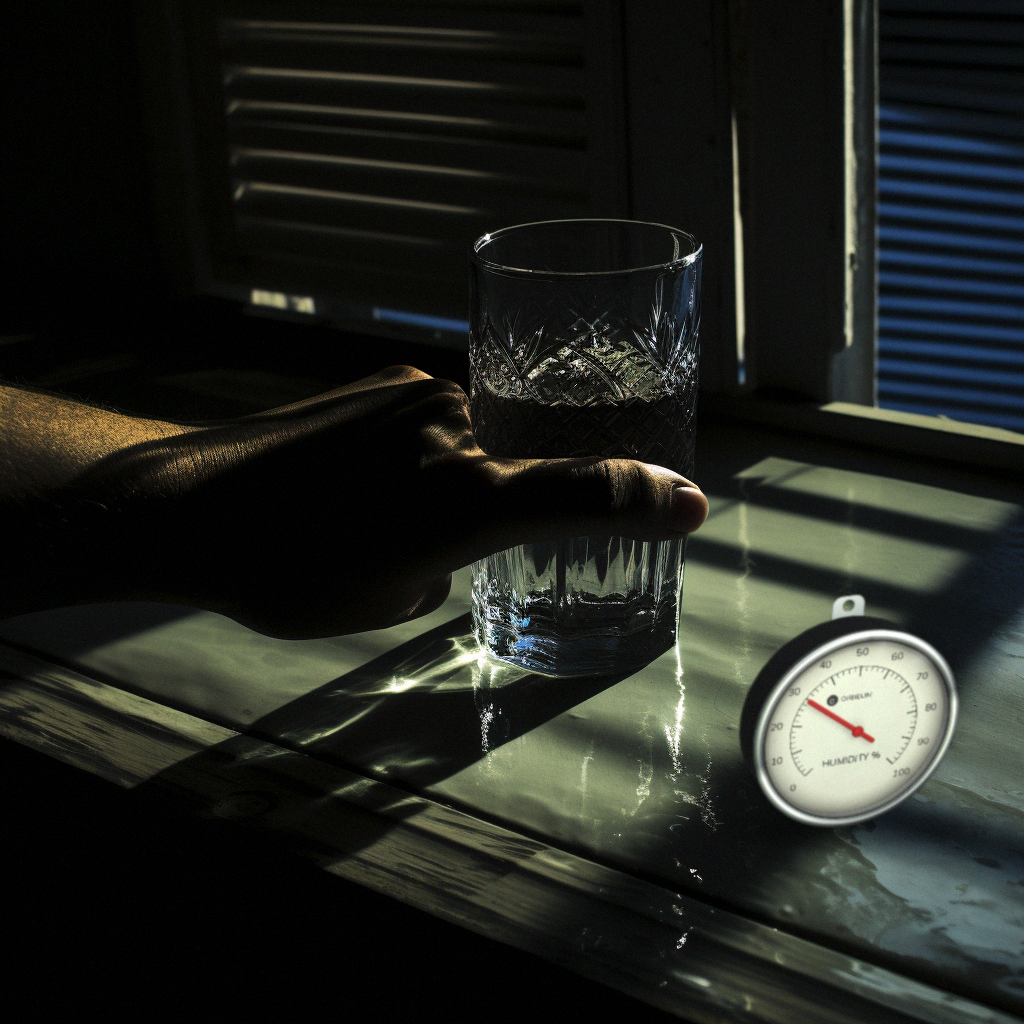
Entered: value=30 unit=%
